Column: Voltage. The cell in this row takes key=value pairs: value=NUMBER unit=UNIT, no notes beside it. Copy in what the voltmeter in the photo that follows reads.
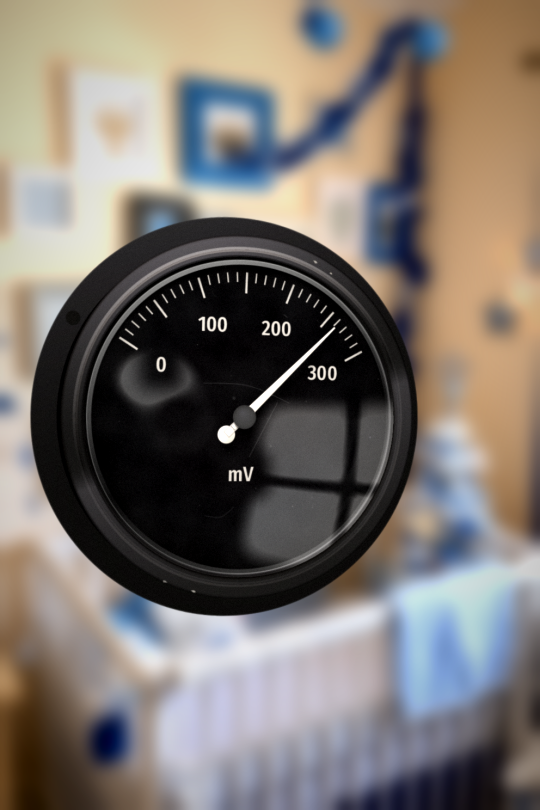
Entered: value=260 unit=mV
